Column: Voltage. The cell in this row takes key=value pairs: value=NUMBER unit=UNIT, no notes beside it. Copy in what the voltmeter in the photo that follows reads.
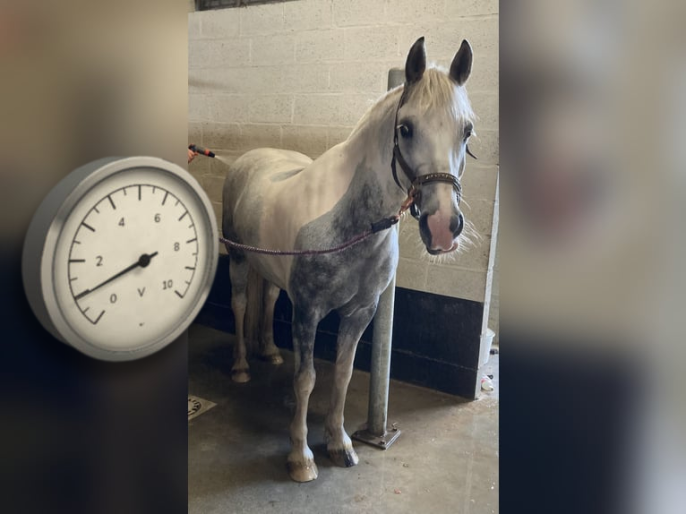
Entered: value=1 unit=V
